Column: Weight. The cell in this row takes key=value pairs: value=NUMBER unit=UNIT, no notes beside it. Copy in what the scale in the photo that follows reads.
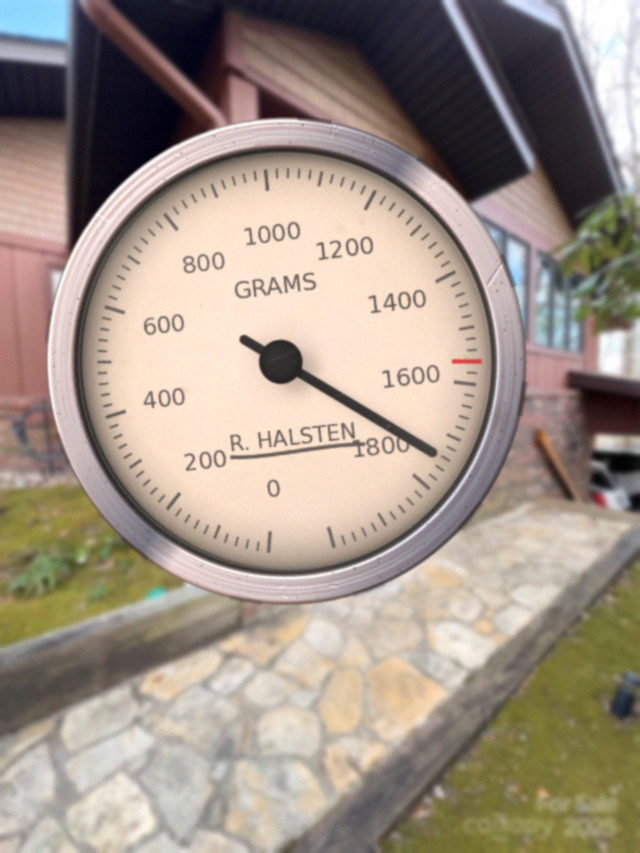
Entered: value=1740 unit=g
